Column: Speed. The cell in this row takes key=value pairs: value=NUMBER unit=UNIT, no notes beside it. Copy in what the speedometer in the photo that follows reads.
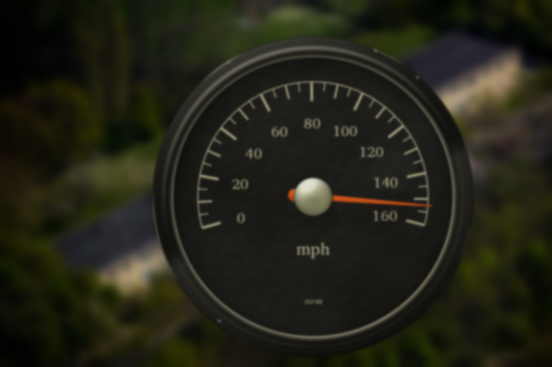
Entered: value=152.5 unit=mph
